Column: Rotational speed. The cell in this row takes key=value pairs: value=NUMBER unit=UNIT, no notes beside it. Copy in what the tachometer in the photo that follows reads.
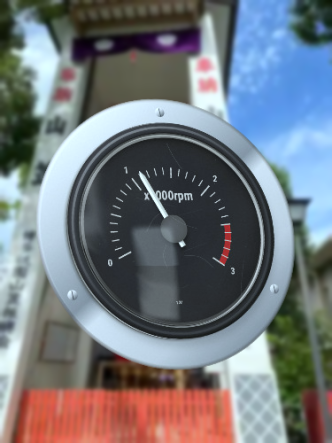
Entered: value=1100 unit=rpm
